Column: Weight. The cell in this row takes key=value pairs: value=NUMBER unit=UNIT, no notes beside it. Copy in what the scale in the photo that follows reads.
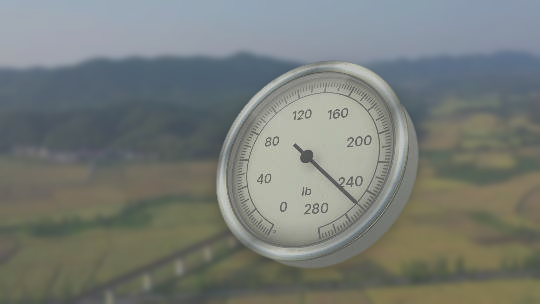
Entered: value=250 unit=lb
